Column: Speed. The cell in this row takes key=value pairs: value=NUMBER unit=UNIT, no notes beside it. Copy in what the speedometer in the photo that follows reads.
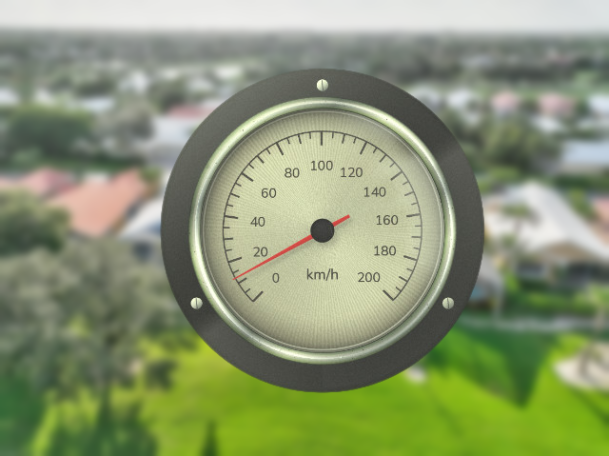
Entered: value=12.5 unit=km/h
